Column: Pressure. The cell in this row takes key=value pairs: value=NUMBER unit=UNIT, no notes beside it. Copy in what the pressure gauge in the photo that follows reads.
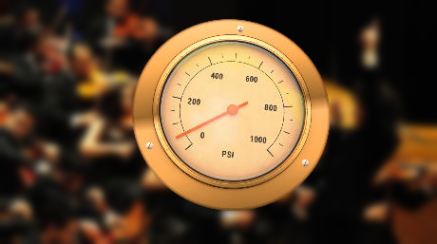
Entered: value=50 unit=psi
